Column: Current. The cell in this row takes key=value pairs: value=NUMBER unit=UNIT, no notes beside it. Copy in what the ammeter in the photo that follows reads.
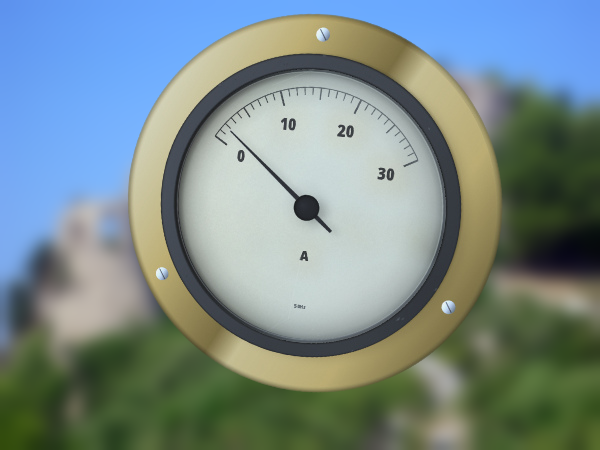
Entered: value=2 unit=A
